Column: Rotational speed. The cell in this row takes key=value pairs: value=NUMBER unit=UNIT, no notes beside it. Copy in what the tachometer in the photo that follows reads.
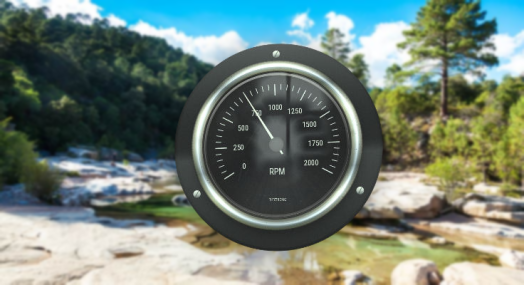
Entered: value=750 unit=rpm
